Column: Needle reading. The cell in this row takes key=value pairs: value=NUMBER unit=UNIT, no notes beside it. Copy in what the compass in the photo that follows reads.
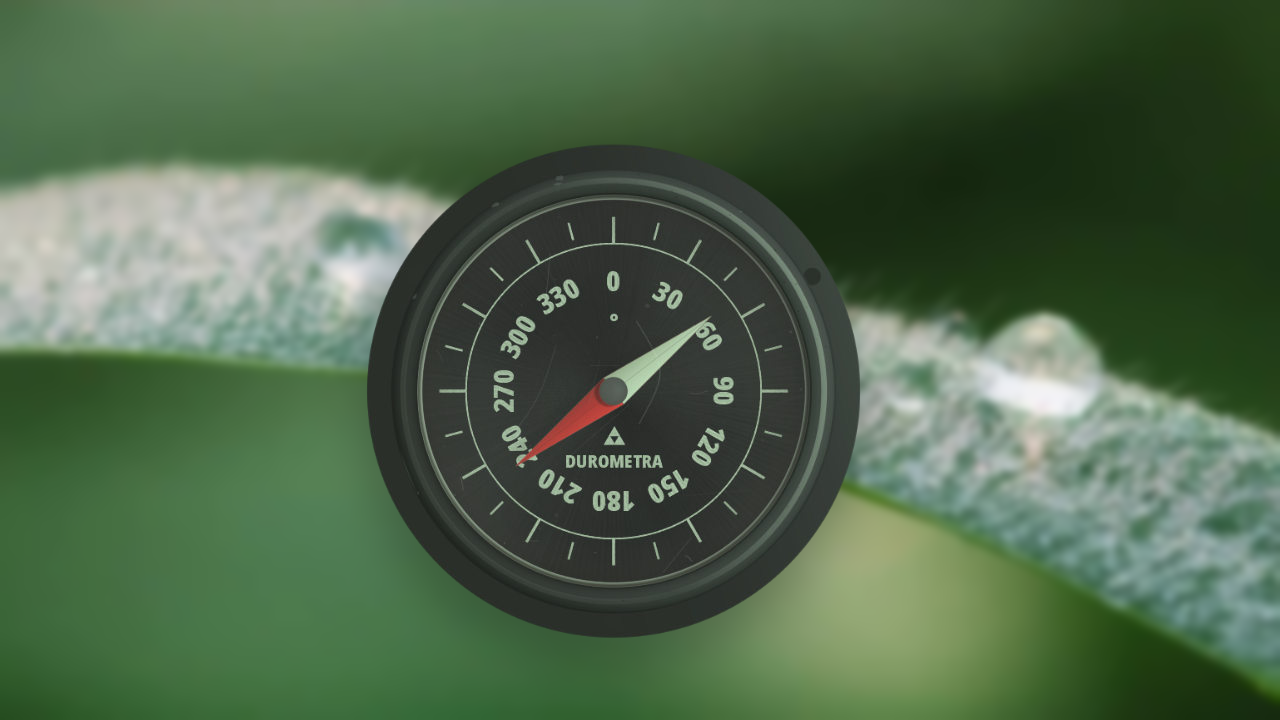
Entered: value=232.5 unit=°
